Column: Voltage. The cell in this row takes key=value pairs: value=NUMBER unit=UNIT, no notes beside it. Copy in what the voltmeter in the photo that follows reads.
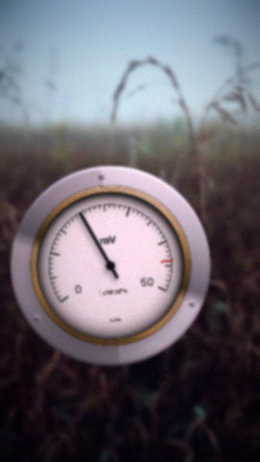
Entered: value=20 unit=mV
